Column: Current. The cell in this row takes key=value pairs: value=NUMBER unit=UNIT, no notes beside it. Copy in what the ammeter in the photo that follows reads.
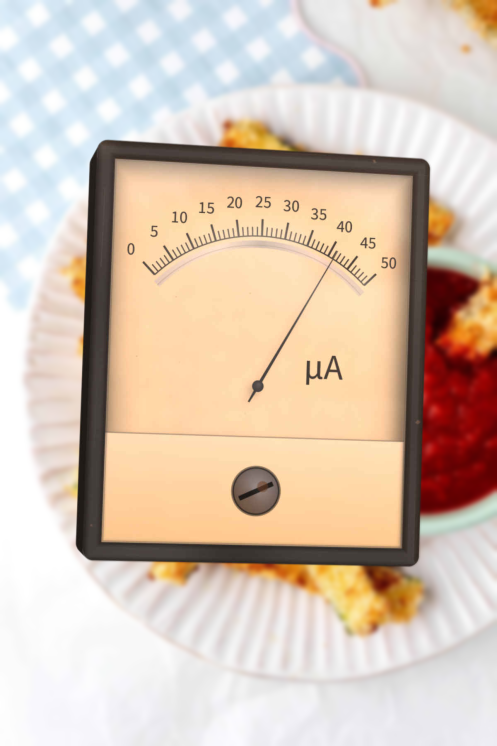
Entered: value=41 unit=µA
